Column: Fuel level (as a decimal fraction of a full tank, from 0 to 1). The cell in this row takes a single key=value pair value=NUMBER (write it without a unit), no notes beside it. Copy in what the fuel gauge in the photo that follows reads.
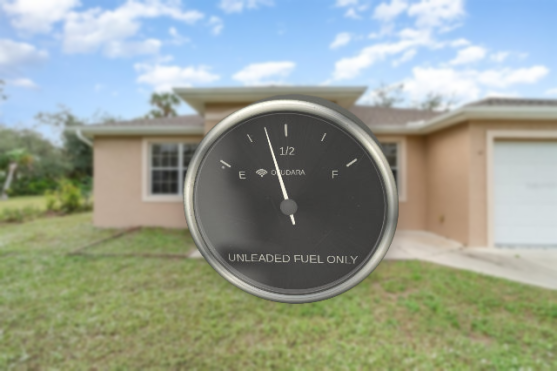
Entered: value=0.375
